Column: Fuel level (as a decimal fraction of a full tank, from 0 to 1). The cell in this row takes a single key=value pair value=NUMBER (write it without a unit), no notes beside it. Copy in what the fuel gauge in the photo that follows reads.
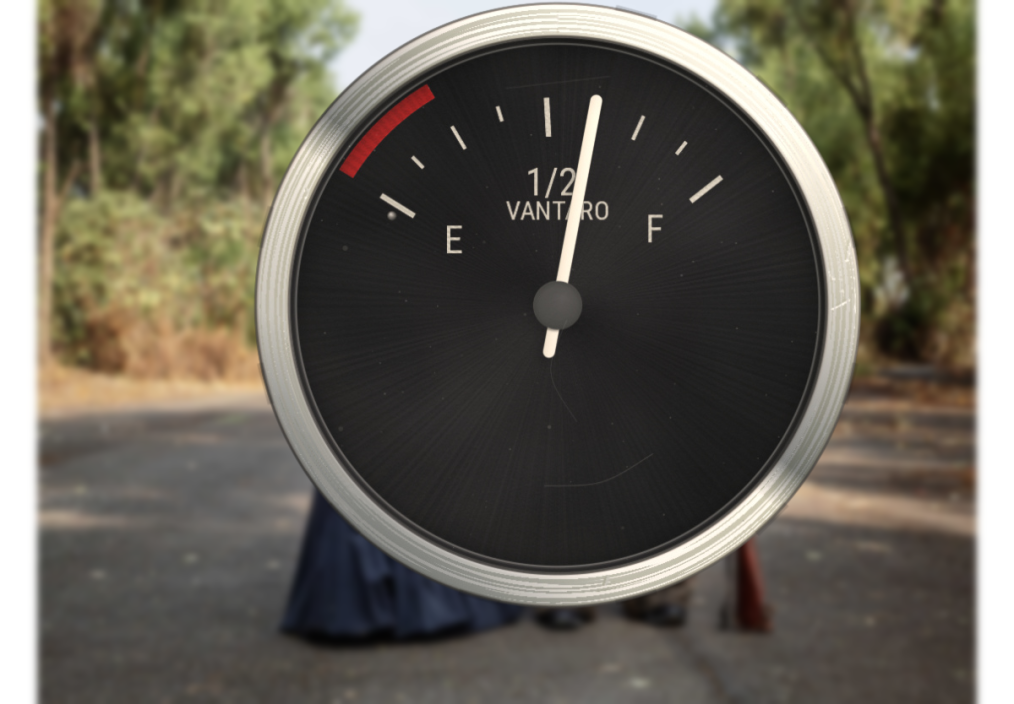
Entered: value=0.625
